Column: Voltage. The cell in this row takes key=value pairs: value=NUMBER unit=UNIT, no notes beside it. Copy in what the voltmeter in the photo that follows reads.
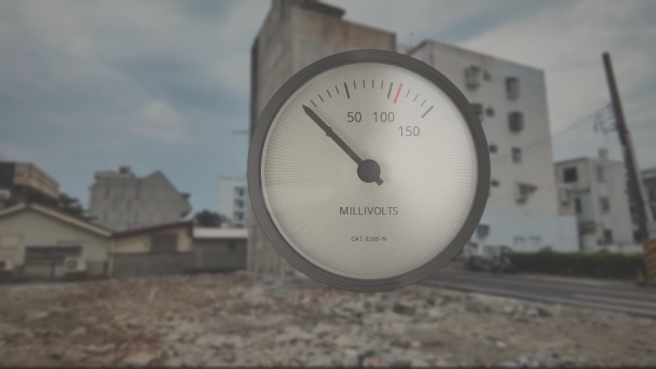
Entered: value=0 unit=mV
